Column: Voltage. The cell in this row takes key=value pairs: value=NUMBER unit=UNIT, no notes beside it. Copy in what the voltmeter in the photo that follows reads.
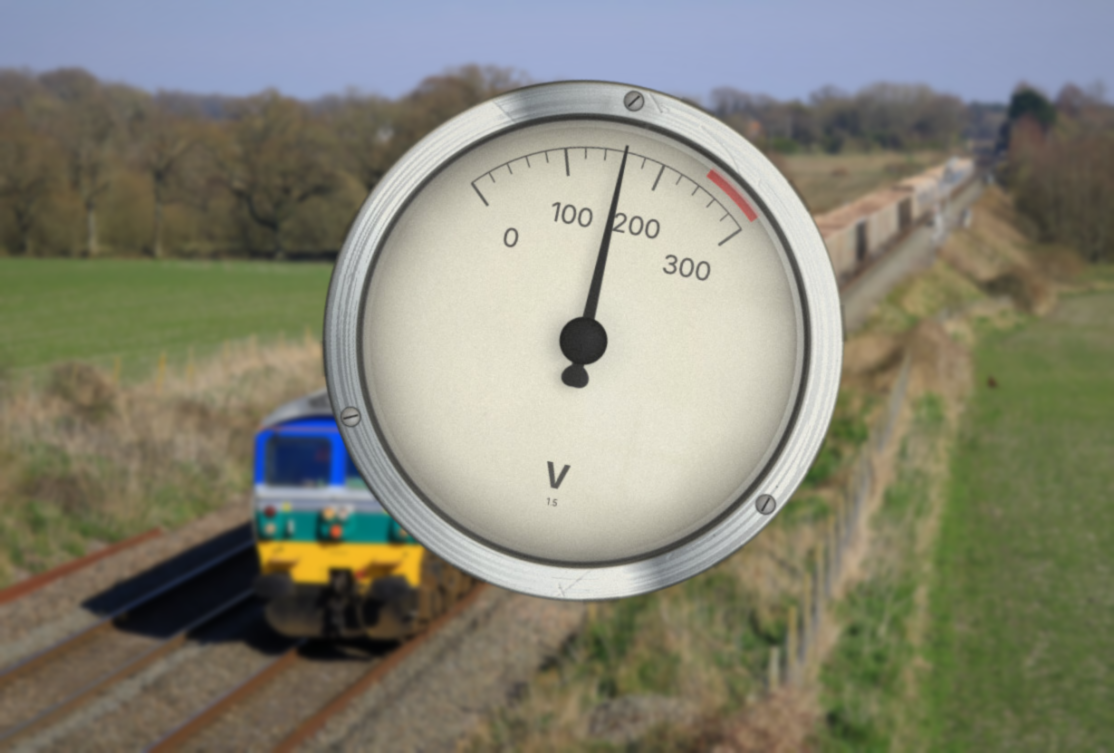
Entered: value=160 unit=V
